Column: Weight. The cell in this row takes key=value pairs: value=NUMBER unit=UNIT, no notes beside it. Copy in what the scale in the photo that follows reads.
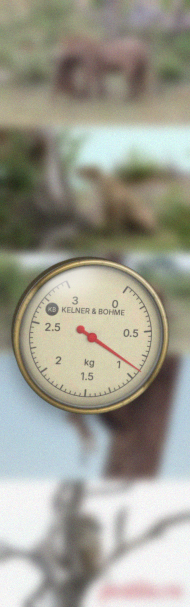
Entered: value=0.9 unit=kg
